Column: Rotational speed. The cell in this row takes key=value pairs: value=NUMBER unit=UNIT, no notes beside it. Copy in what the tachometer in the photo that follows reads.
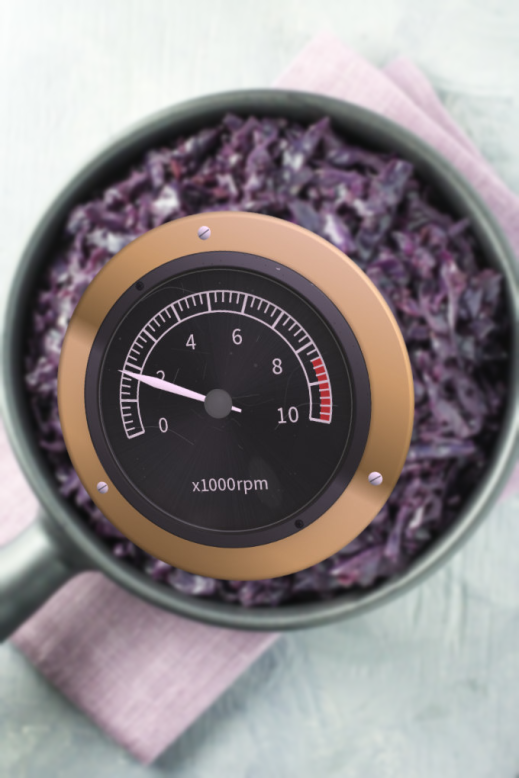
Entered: value=1800 unit=rpm
